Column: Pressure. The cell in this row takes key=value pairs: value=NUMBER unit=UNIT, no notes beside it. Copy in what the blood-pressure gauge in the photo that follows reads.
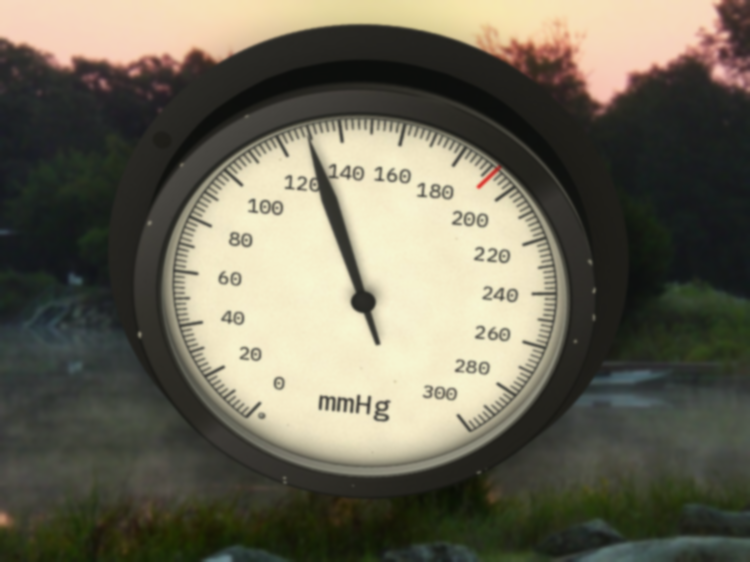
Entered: value=130 unit=mmHg
